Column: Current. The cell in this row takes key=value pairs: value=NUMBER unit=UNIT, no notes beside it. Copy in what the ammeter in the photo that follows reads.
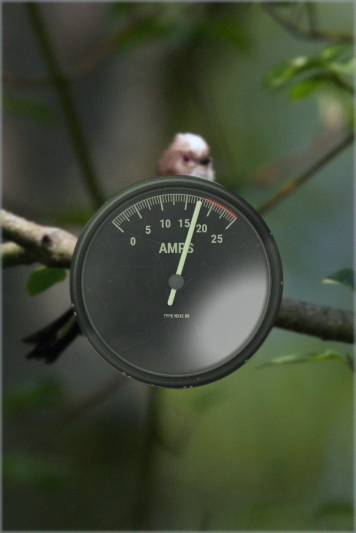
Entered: value=17.5 unit=A
